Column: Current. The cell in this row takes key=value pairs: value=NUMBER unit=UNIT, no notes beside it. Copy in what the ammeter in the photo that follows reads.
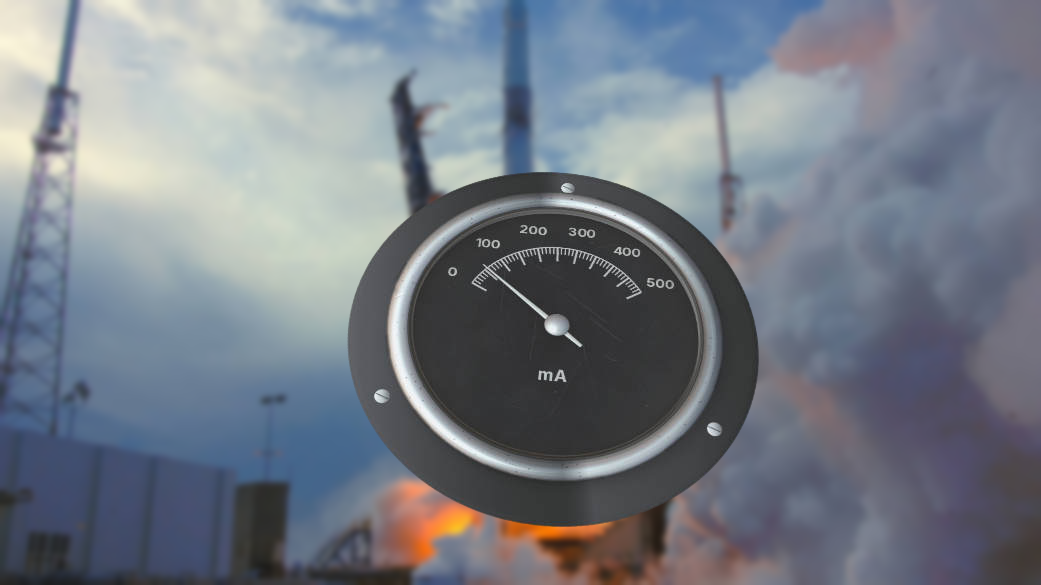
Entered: value=50 unit=mA
